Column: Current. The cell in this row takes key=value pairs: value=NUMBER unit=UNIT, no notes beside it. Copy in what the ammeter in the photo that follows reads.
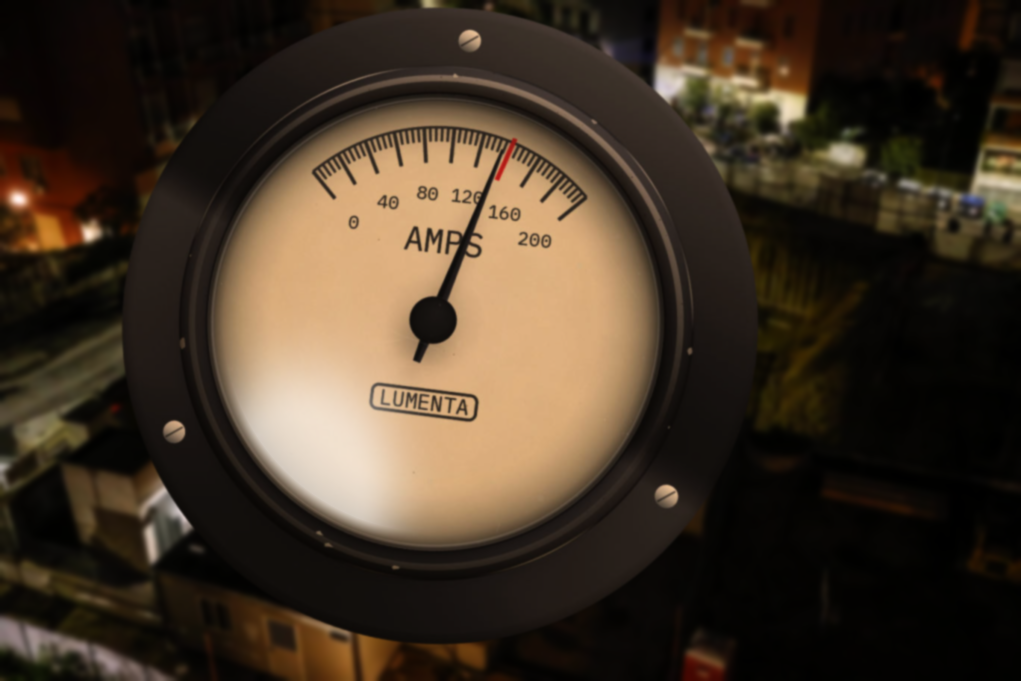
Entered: value=136 unit=A
